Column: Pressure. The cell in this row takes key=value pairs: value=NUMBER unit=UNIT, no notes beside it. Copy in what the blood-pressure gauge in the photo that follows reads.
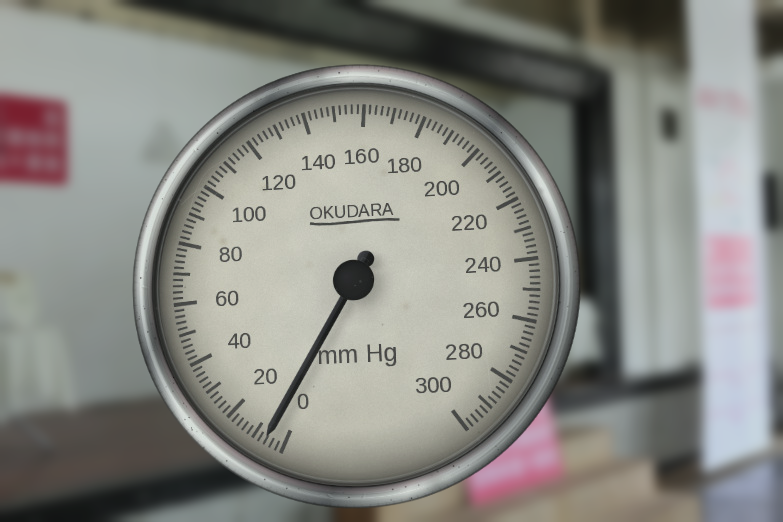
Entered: value=6 unit=mmHg
